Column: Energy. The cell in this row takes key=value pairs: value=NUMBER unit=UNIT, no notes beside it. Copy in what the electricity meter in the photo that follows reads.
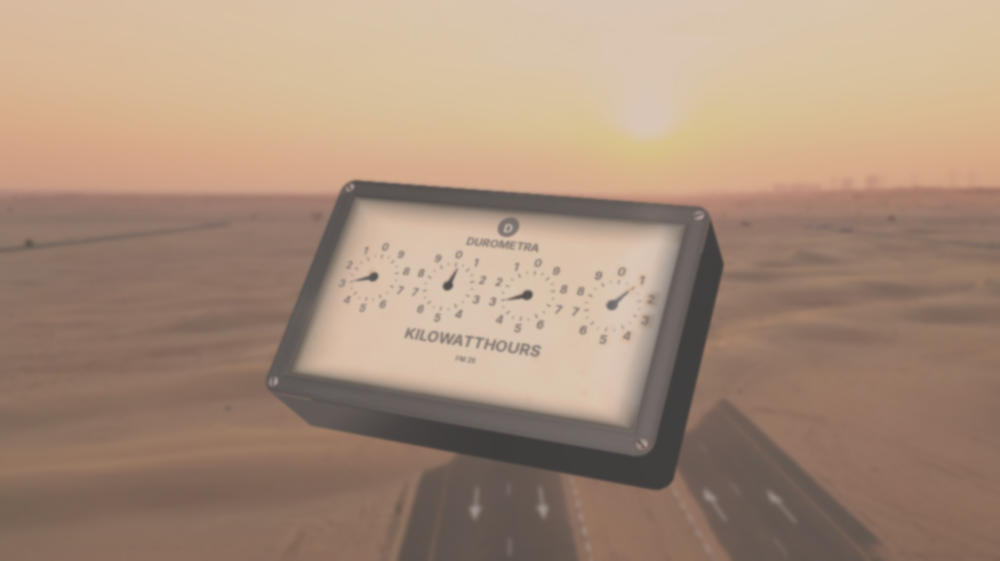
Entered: value=3031 unit=kWh
